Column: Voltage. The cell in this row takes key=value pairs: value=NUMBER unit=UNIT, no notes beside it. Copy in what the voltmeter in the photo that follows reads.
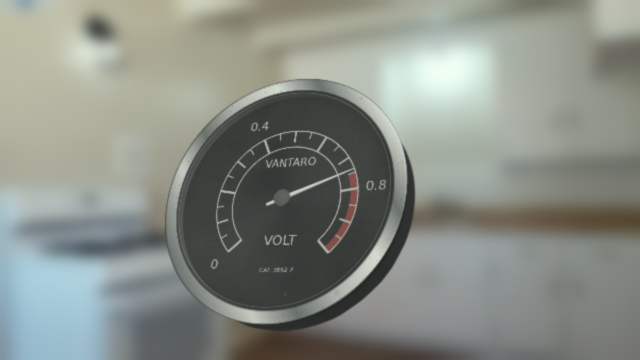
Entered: value=0.75 unit=V
